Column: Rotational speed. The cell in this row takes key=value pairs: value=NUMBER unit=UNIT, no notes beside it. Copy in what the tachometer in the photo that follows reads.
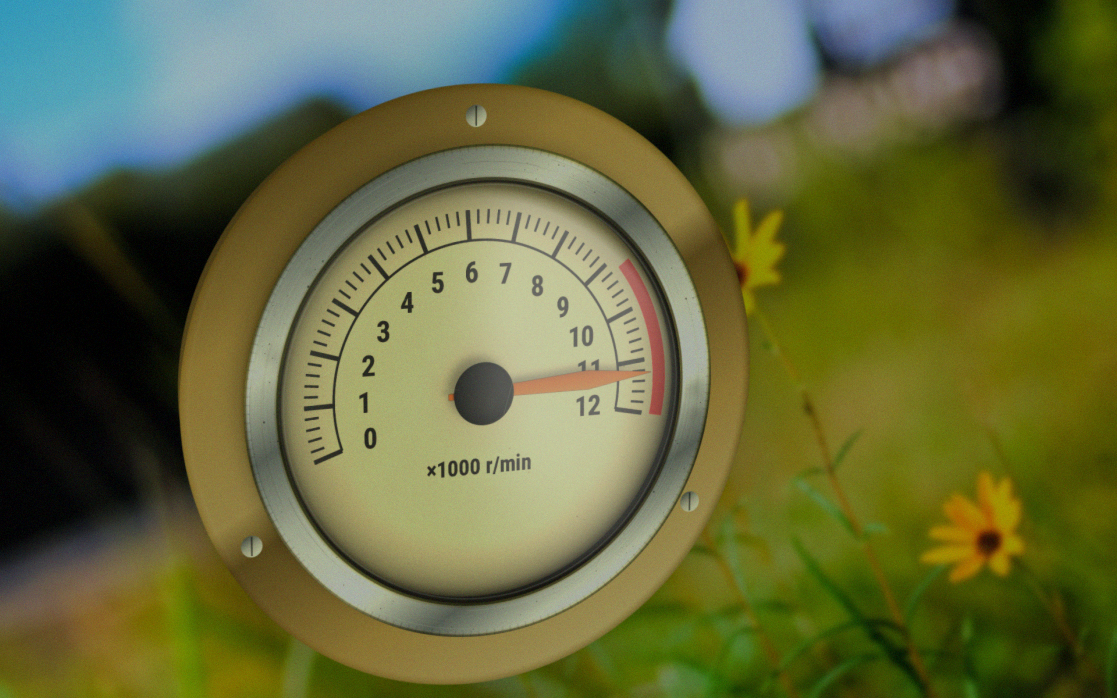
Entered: value=11200 unit=rpm
